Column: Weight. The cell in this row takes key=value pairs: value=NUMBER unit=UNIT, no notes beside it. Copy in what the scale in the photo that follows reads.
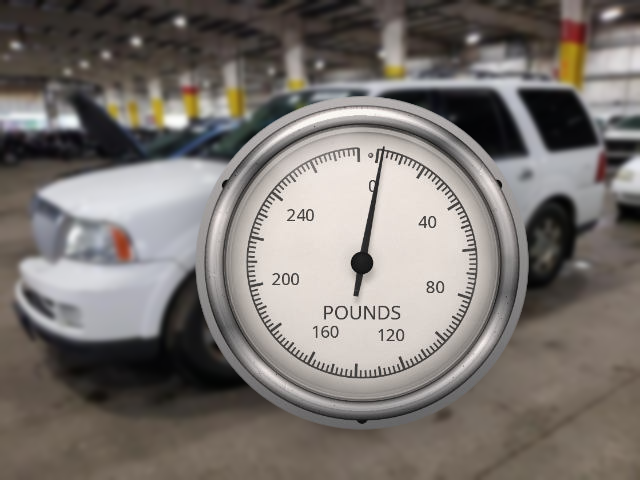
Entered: value=2 unit=lb
